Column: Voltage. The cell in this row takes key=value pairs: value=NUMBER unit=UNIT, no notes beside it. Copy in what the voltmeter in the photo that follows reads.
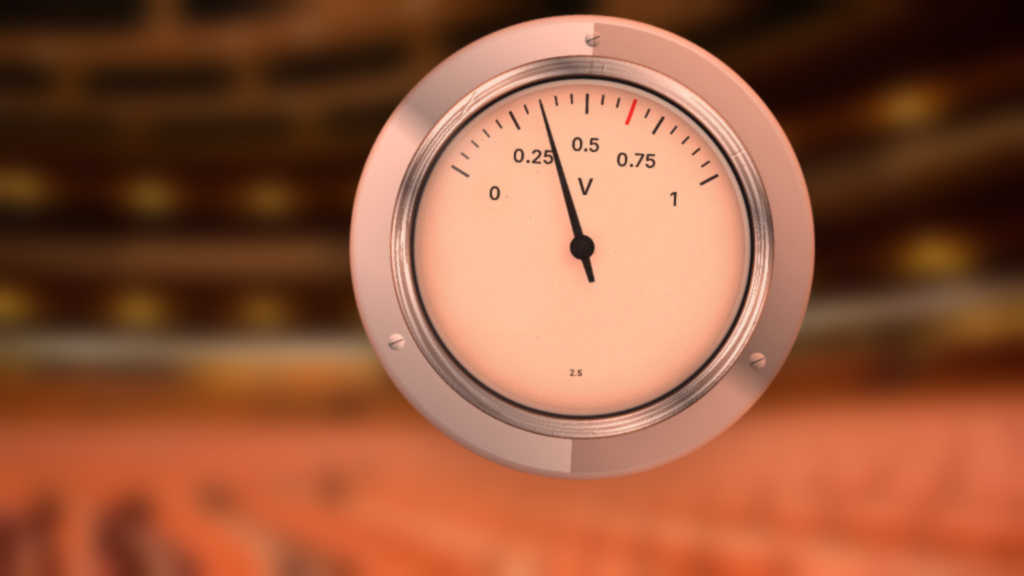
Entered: value=0.35 unit=V
